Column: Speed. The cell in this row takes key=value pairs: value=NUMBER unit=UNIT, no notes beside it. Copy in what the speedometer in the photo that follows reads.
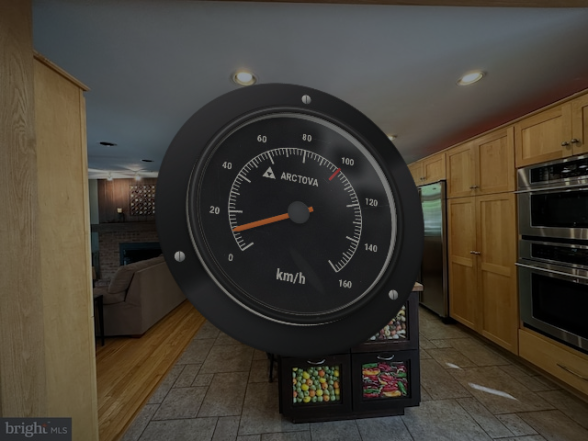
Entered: value=10 unit=km/h
